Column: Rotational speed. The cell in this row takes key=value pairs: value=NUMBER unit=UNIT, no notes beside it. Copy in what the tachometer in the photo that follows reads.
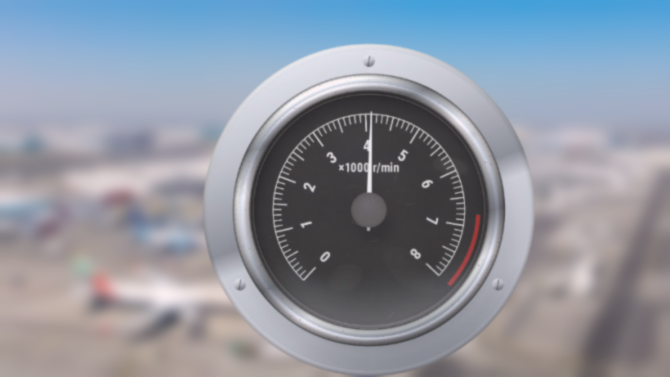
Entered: value=4100 unit=rpm
